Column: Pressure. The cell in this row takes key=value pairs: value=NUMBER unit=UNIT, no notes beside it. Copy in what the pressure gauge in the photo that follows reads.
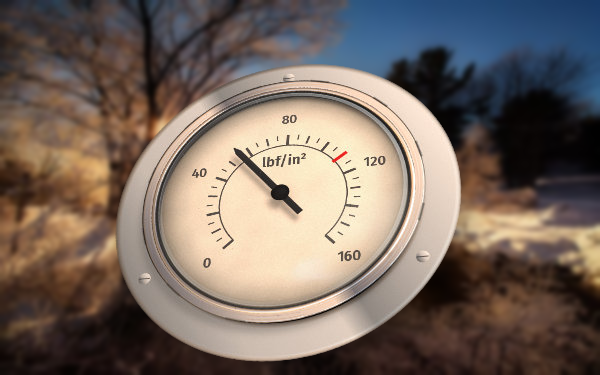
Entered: value=55 unit=psi
